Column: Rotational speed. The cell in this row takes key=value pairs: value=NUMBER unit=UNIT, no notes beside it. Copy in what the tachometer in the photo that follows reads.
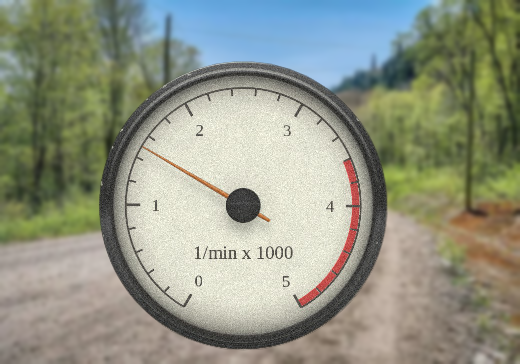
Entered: value=1500 unit=rpm
